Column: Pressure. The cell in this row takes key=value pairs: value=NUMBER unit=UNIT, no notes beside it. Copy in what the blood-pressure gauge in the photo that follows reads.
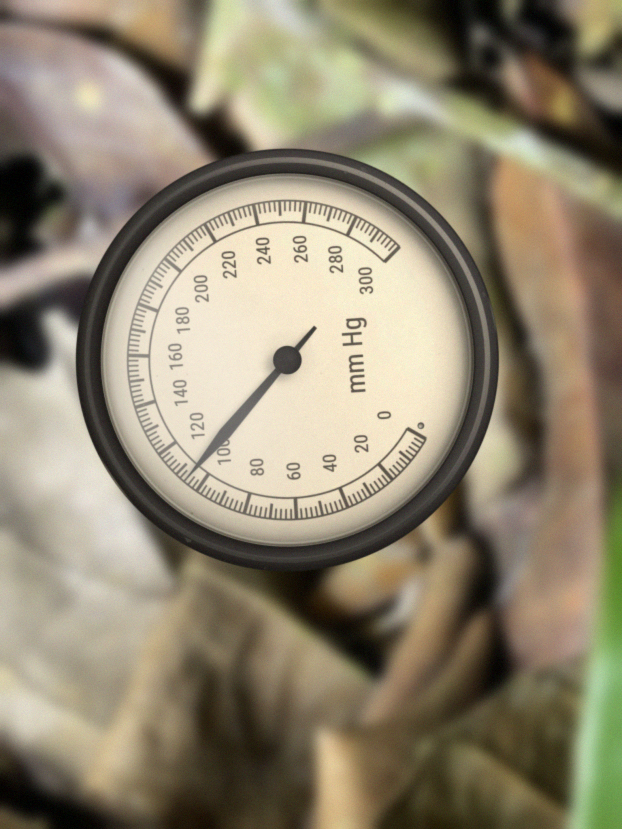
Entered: value=106 unit=mmHg
